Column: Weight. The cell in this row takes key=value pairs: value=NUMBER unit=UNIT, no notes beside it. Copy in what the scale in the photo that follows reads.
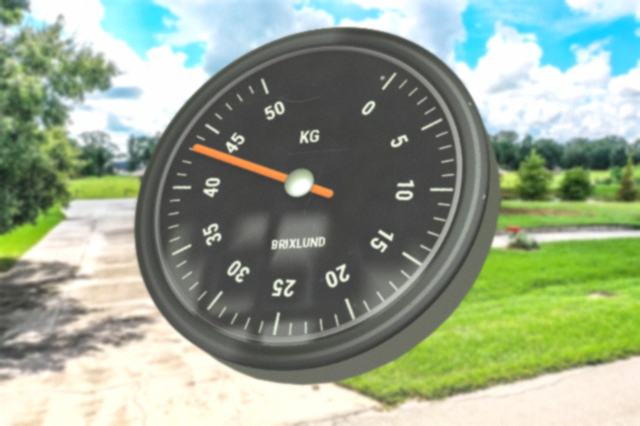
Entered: value=43 unit=kg
